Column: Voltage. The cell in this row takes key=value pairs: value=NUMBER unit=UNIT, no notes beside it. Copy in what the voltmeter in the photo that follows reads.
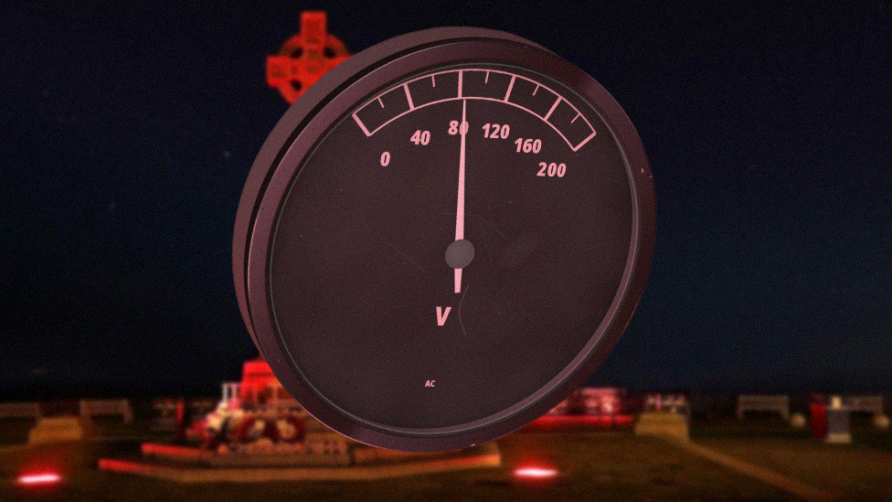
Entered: value=80 unit=V
